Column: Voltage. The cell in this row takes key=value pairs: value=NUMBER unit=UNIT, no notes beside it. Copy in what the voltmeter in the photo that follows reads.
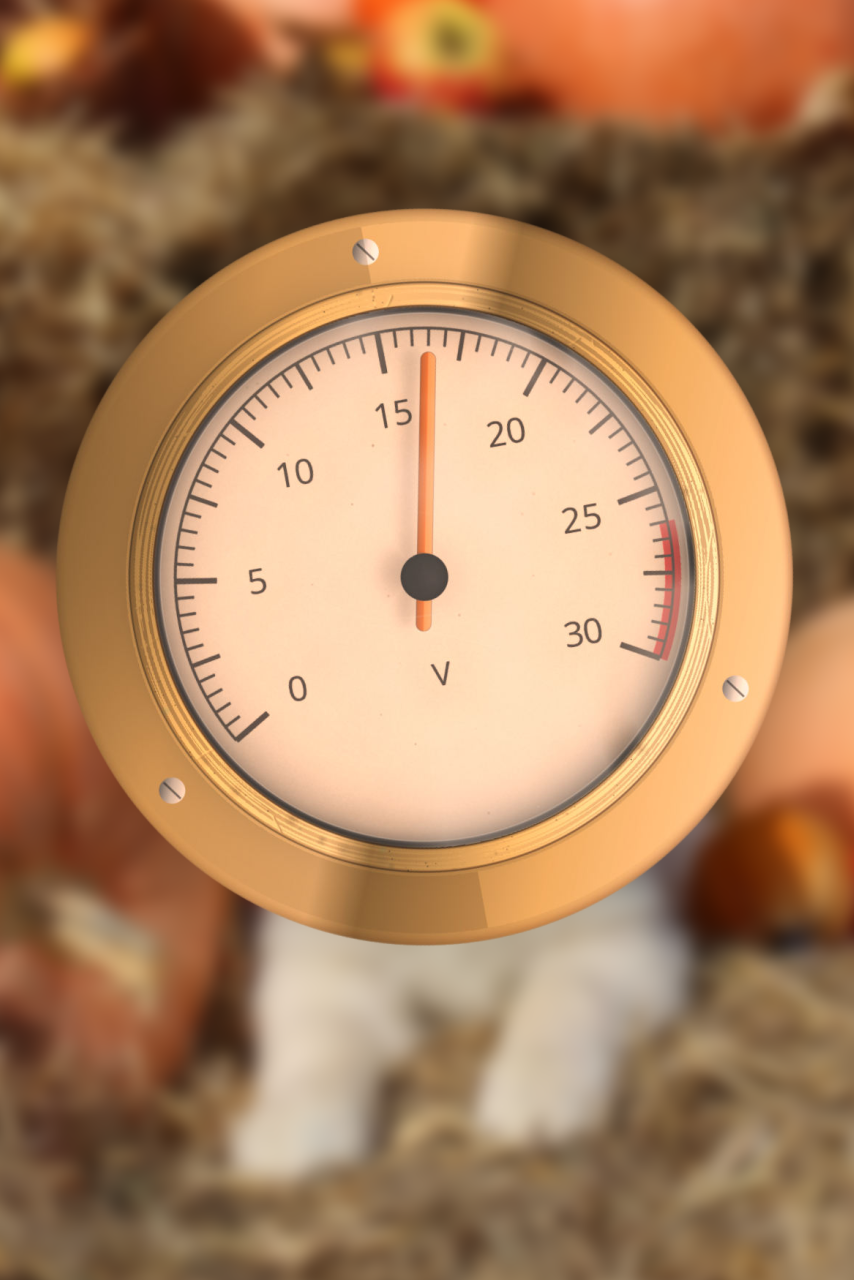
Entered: value=16.5 unit=V
